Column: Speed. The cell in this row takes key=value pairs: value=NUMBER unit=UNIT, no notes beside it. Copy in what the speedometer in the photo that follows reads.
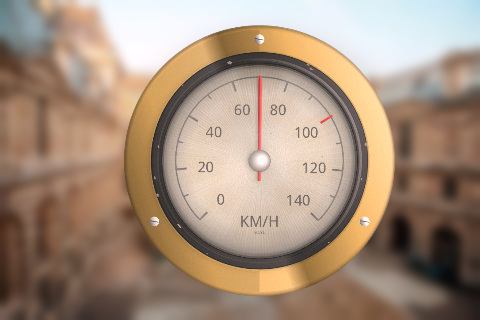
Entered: value=70 unit=km/h
